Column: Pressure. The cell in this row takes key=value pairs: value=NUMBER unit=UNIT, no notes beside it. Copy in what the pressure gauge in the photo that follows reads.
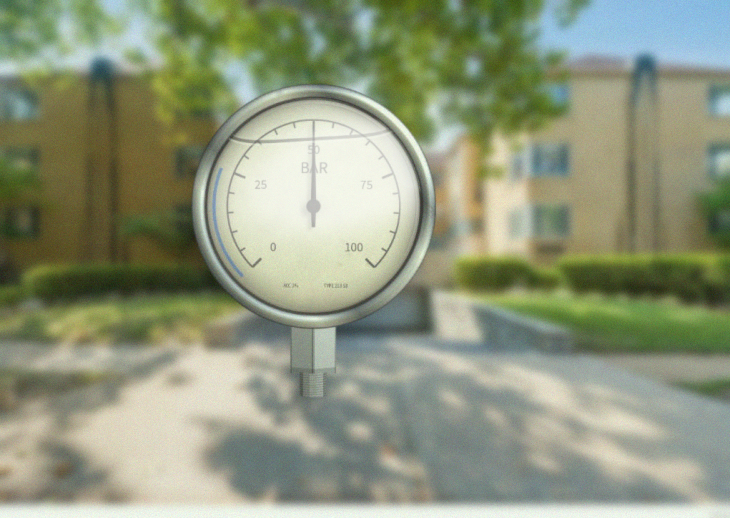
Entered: value=50 unit=bar
